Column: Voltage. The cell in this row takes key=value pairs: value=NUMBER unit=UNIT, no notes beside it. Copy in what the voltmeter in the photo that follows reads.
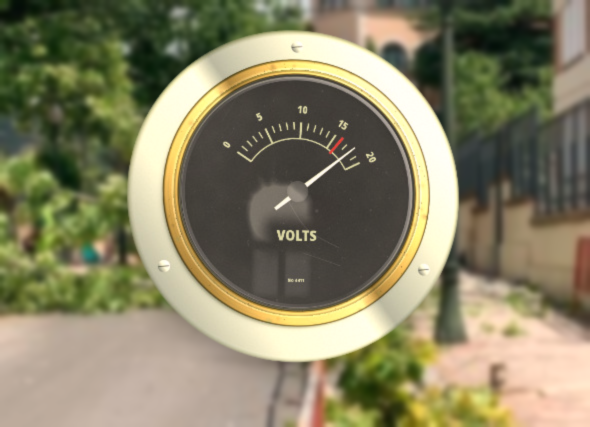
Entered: value=18 unit=V
